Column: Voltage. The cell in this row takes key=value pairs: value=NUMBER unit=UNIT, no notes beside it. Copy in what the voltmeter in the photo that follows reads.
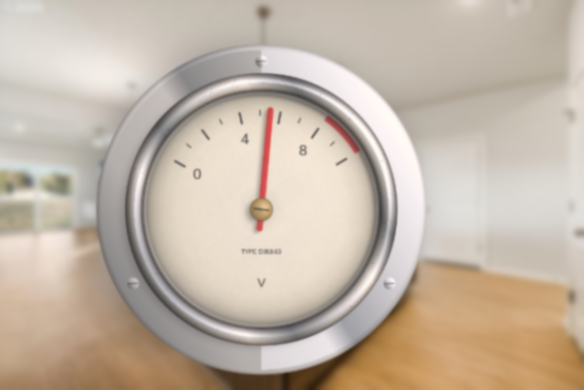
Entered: value=5.5 unit=V
